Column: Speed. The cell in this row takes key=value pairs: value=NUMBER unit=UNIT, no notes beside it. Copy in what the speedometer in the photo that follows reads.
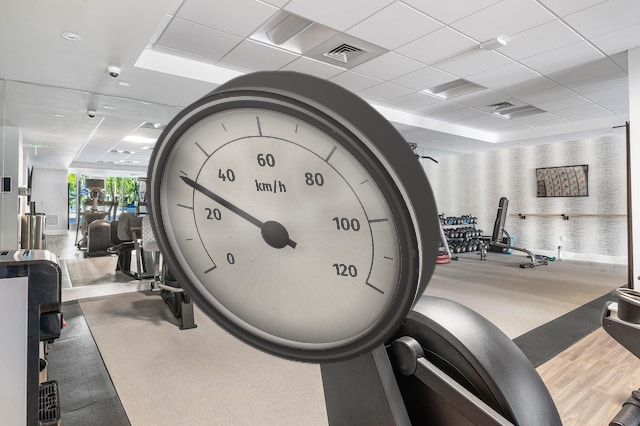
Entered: value=30 unit=km/h
